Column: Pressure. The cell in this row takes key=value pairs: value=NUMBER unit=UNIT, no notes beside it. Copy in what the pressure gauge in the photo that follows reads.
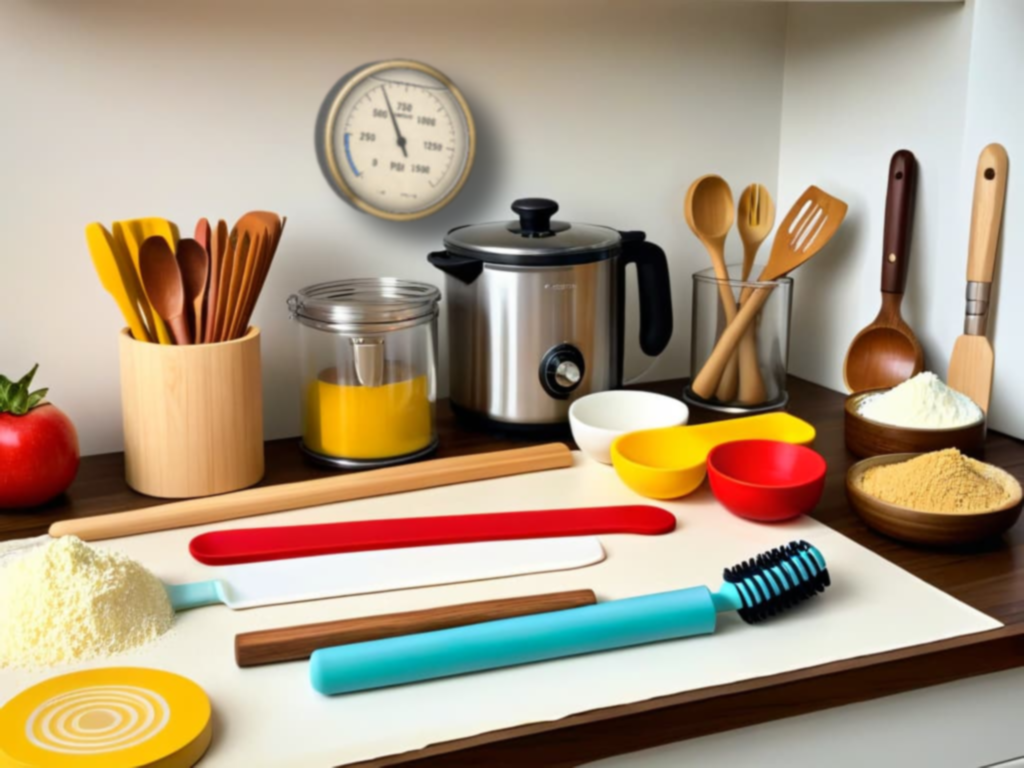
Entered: value=600 unit=psi
